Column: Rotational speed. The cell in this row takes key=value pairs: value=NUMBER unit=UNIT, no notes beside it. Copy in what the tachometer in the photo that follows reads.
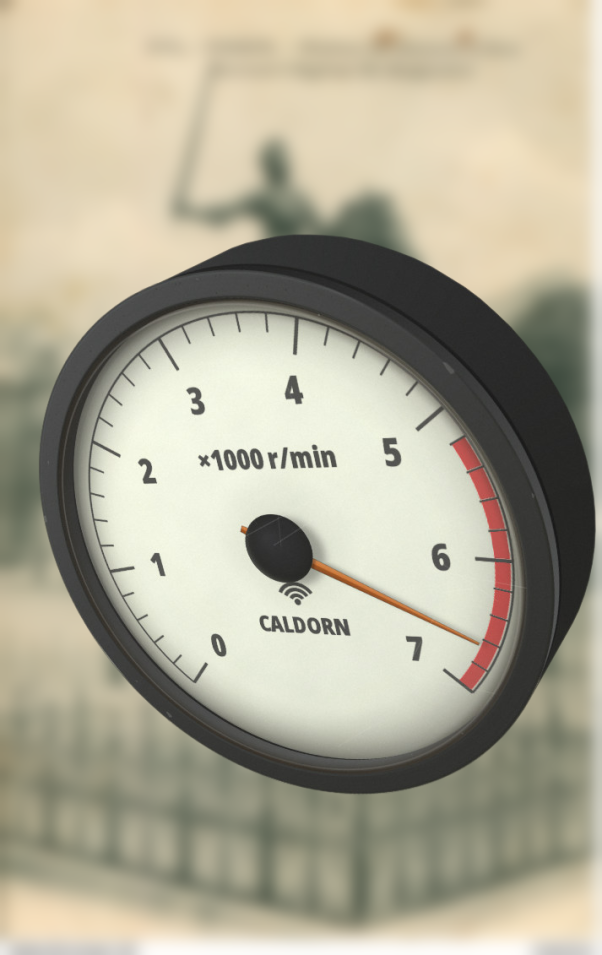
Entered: value=6600 unit=rpm
